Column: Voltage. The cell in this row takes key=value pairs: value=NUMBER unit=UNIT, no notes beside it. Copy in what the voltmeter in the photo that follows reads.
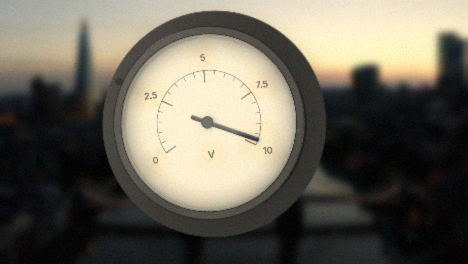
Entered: value=9.75 unit=V
